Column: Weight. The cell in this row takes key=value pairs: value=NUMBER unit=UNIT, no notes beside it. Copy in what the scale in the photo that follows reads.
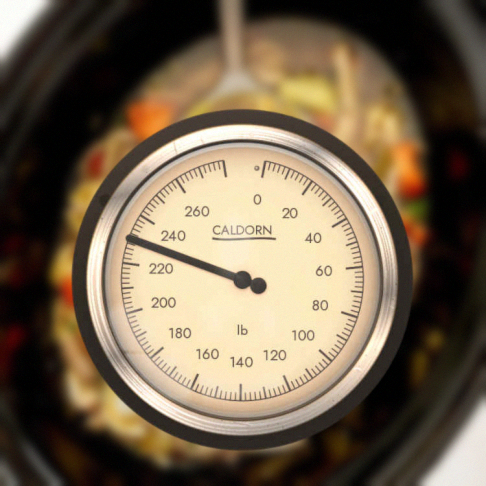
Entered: value=230 unit=lb
